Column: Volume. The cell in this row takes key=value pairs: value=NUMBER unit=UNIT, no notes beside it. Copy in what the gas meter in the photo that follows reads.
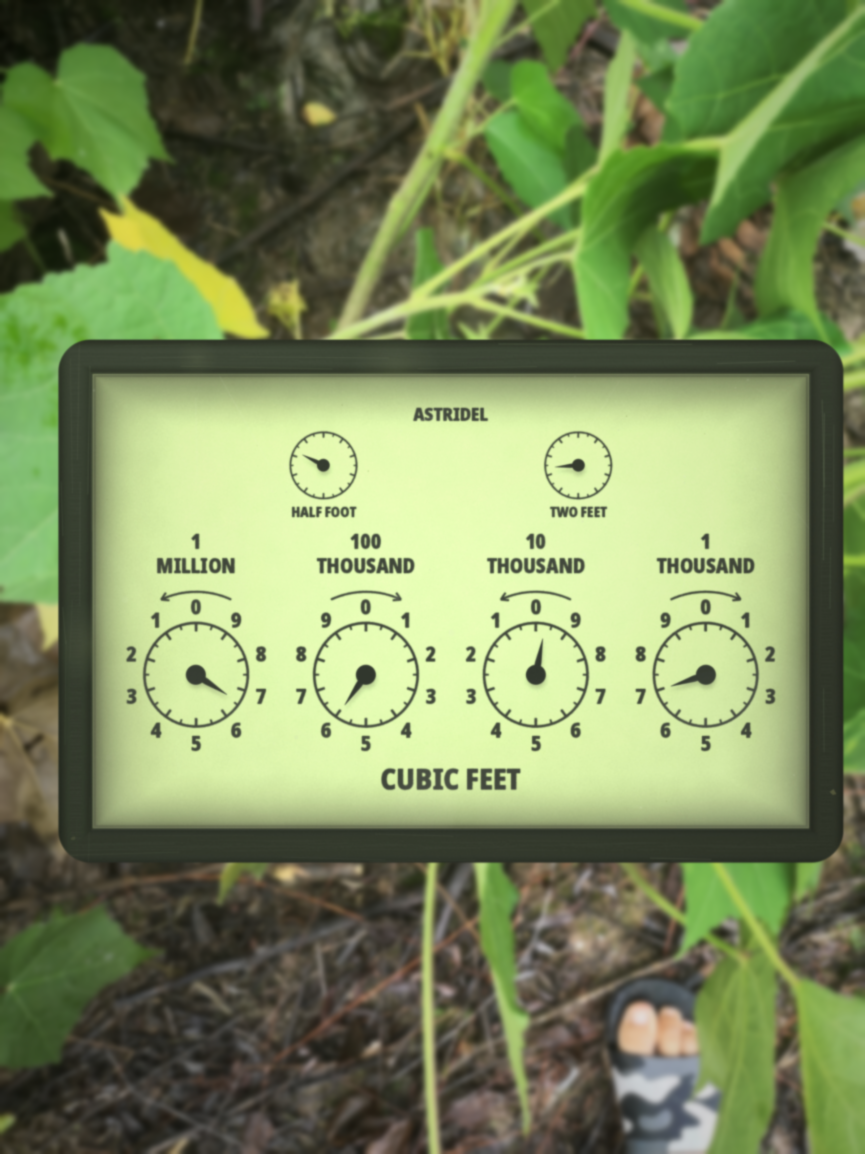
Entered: value=659700 unit=ft³
